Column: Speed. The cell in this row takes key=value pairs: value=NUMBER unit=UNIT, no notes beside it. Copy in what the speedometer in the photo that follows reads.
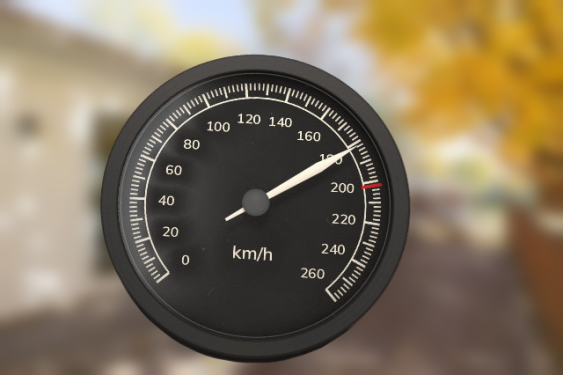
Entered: value=182 unit=km/h
